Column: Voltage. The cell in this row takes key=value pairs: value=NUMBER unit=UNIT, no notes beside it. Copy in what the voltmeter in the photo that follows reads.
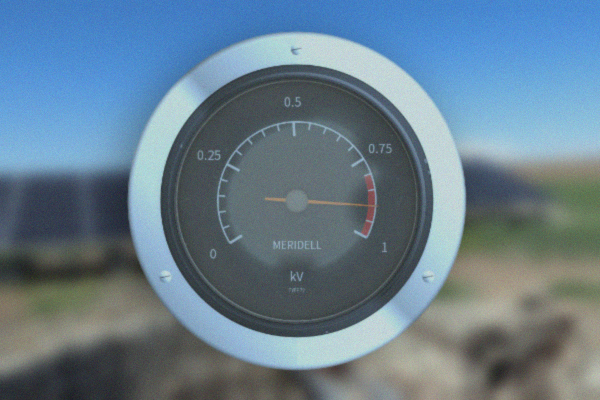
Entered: value=0.9 unit=kV
